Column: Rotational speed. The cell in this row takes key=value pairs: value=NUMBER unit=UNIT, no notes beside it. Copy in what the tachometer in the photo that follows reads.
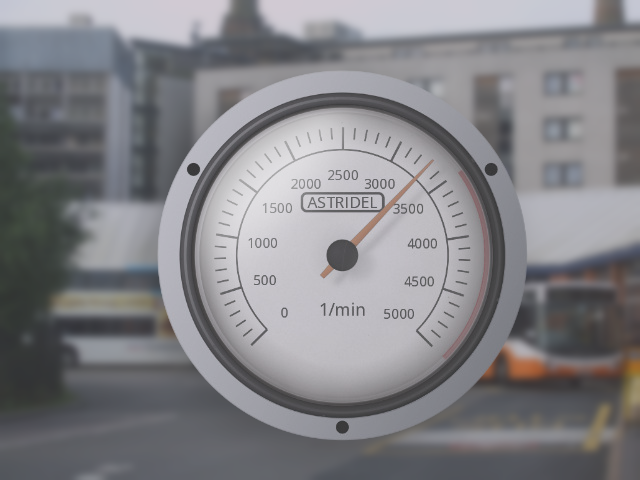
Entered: value=3300 unit=rpm
